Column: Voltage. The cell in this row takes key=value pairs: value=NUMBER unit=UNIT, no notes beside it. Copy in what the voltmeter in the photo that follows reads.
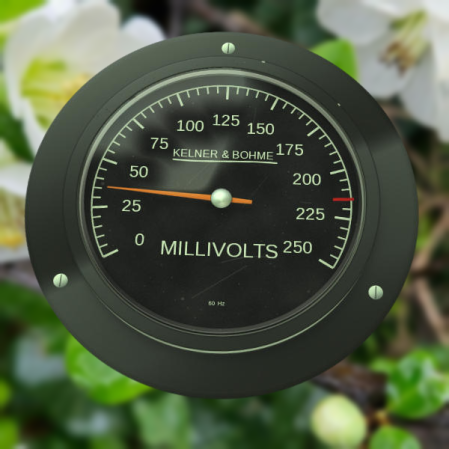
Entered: value=35 unit=mV
